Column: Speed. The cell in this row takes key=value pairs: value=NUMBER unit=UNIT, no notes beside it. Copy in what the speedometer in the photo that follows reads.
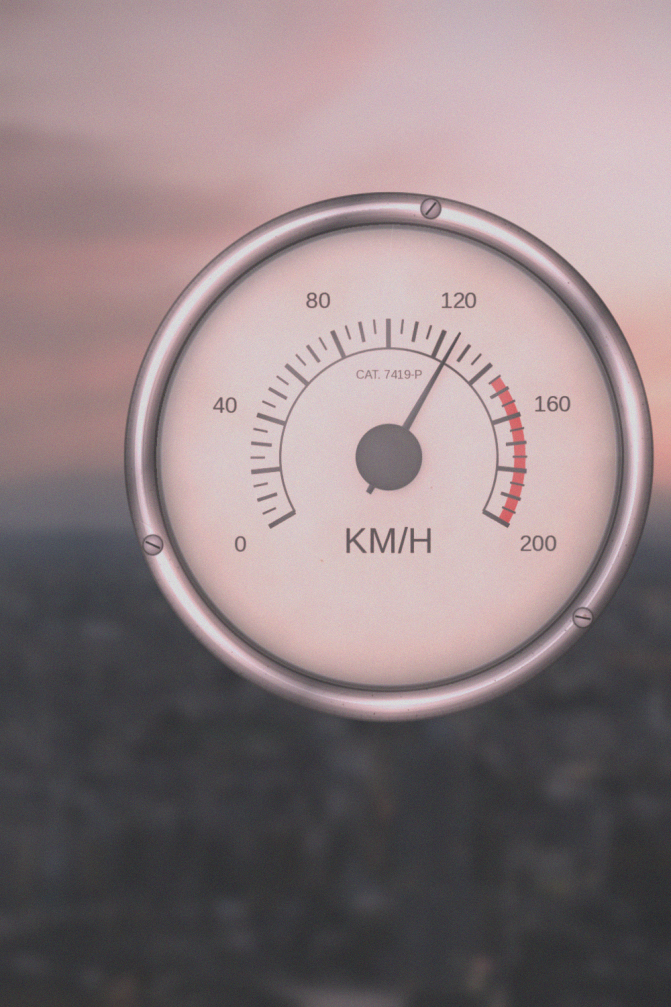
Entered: value=125 unit=km/h
